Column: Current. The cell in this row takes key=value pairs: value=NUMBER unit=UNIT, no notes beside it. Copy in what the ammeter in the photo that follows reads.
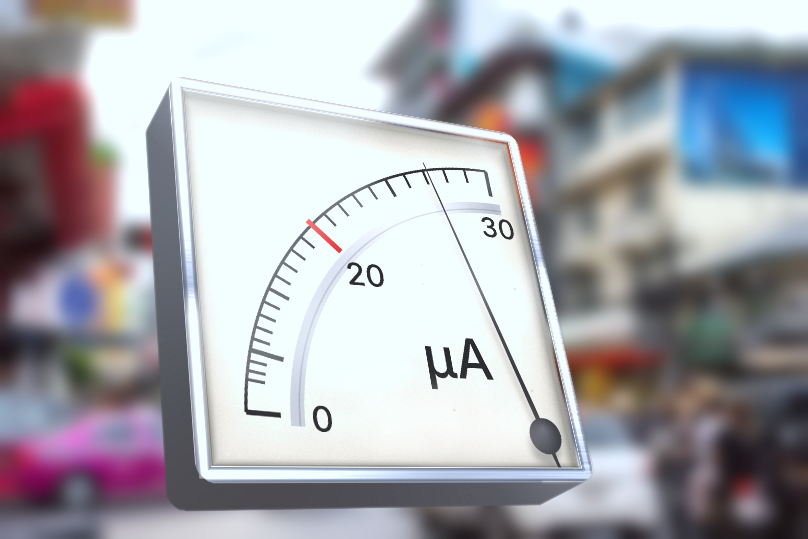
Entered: value=27 unit=µA
